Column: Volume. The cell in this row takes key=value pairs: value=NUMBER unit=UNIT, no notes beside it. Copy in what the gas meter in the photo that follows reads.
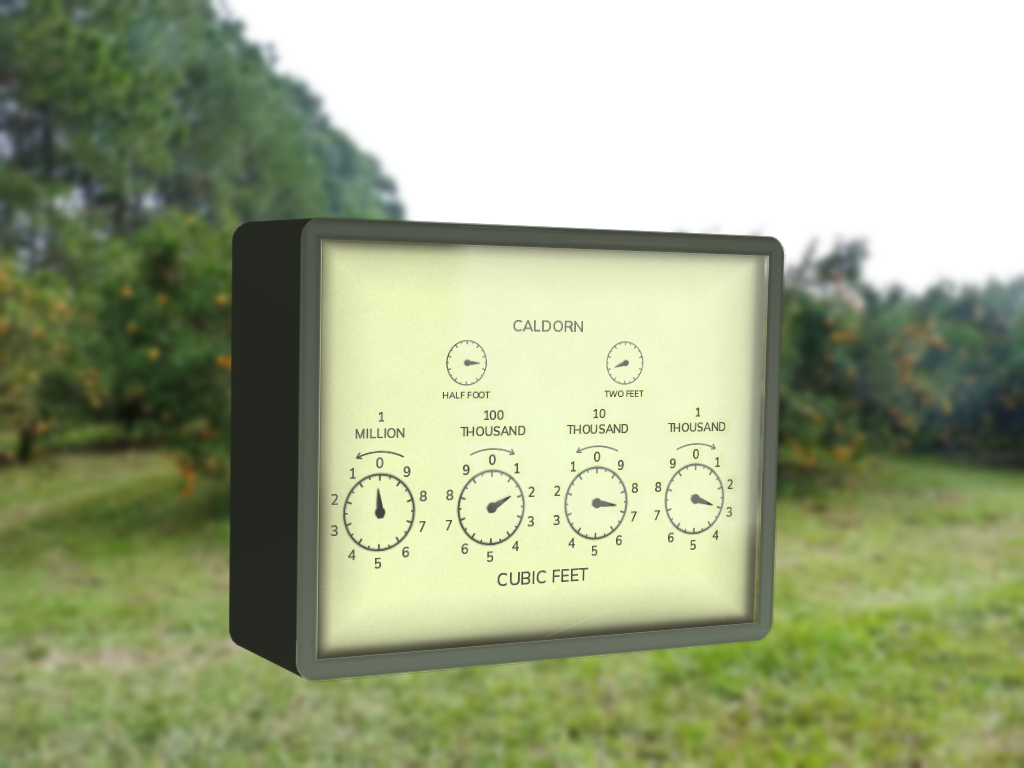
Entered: value=17300 unit=ft³
